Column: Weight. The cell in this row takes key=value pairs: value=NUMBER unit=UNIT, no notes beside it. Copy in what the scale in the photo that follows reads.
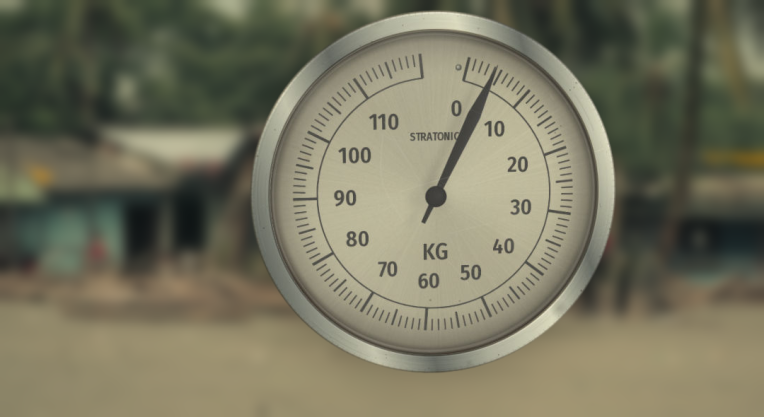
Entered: value=4 unit=kg
